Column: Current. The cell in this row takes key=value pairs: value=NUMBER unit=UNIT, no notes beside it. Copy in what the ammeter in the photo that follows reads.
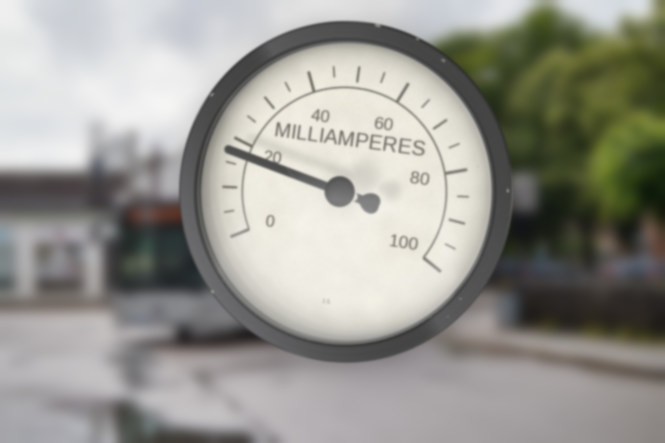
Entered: value=17.5 unit=mA
